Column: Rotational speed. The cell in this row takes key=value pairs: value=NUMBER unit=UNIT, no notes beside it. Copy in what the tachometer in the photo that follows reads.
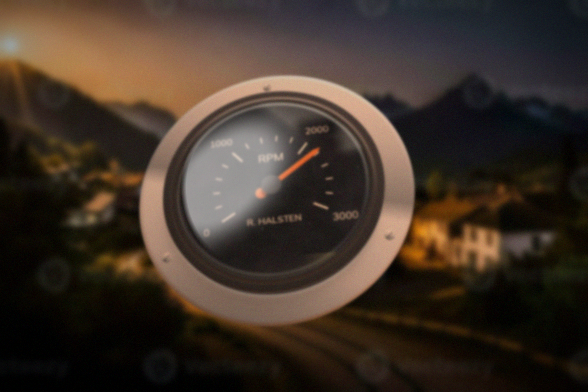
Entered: value=2200 unit=rpm
